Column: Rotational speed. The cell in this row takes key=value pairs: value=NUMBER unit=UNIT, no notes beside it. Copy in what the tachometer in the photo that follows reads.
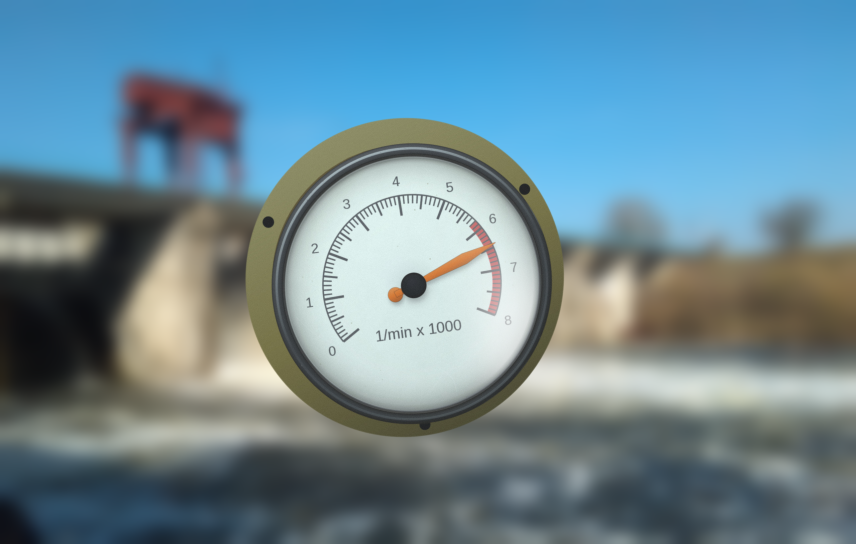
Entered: value=6400 unit=rpm
